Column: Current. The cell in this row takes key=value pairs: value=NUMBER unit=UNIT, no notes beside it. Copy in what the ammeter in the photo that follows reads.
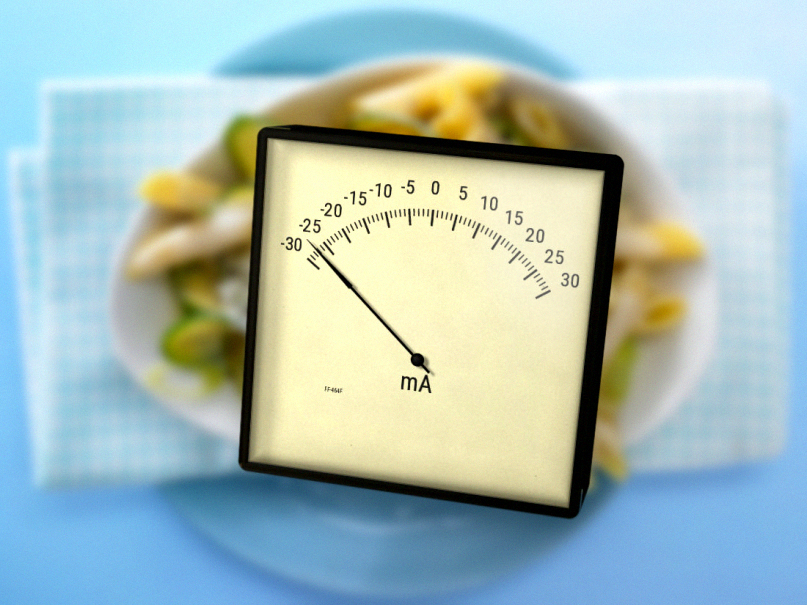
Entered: value=-27 unit=mA
